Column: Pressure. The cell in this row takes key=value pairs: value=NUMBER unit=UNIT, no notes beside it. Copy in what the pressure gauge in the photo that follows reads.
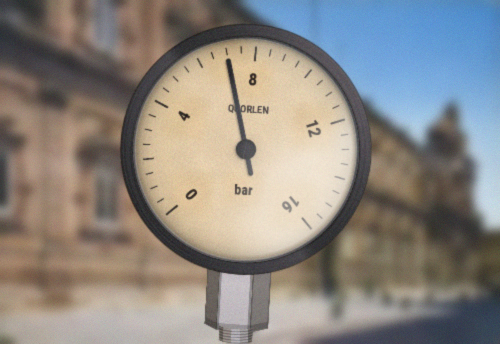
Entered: value=7 unit=bar
